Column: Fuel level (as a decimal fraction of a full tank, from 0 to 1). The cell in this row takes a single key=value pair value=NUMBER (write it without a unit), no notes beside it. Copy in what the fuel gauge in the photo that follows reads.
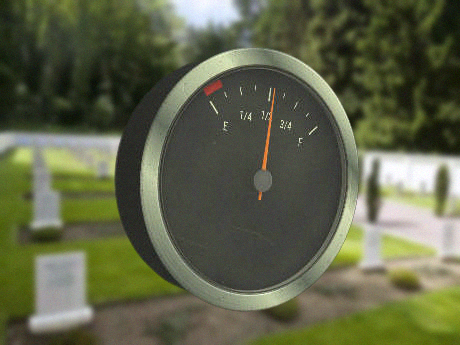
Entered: value=0.5
